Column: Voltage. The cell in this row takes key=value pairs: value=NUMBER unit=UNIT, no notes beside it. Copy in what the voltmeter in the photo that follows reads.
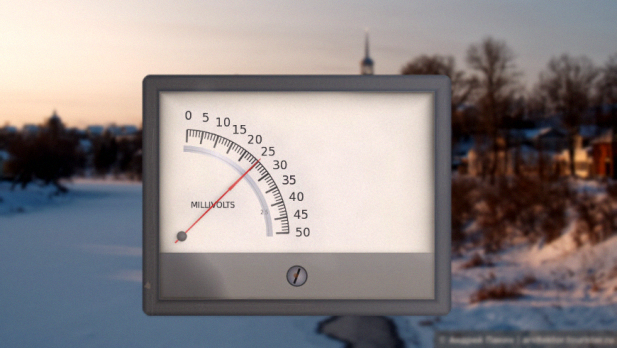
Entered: value=25 unit=mV
